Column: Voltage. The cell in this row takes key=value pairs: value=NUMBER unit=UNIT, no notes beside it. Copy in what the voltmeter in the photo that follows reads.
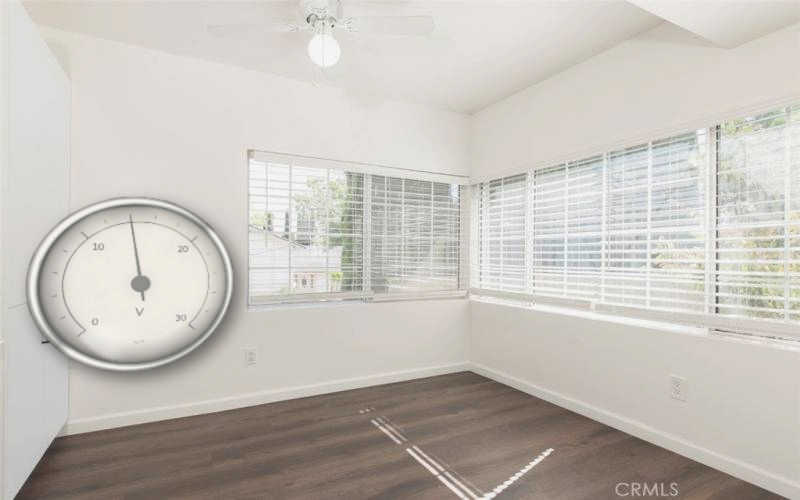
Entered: value=14 unit=V
